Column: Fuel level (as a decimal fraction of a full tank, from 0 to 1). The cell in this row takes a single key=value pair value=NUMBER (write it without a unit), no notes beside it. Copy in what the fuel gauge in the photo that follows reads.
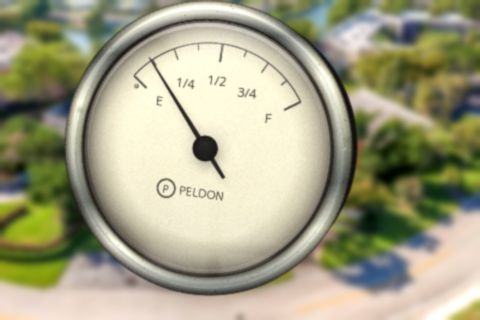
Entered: value=0.125
